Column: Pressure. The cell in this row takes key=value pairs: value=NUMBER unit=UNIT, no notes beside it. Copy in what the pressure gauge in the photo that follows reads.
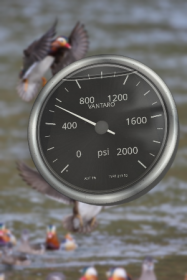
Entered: value=550 unit=psi
